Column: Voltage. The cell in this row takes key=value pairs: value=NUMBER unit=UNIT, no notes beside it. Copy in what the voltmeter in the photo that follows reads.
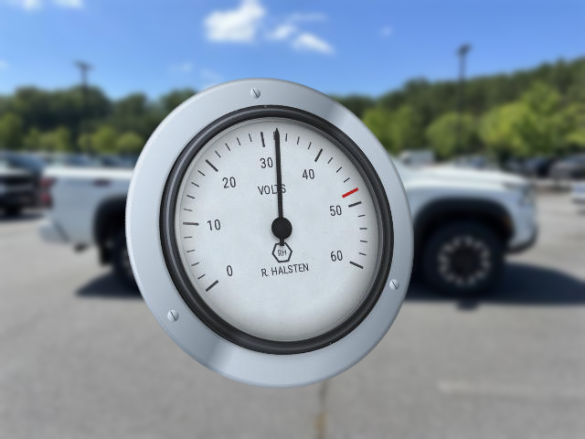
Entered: value=32 unit=V
